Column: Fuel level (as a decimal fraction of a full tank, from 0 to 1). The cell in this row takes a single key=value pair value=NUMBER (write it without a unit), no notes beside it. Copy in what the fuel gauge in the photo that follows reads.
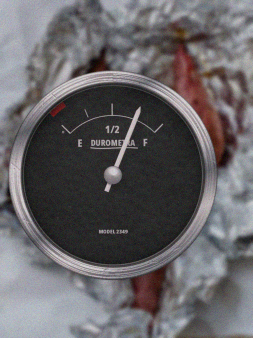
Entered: value=0.75
